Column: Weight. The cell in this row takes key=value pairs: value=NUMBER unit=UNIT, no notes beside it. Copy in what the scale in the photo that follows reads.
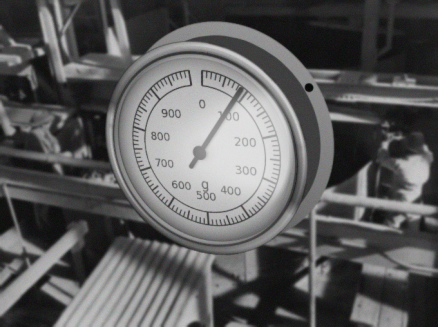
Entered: value=90 unit=g
